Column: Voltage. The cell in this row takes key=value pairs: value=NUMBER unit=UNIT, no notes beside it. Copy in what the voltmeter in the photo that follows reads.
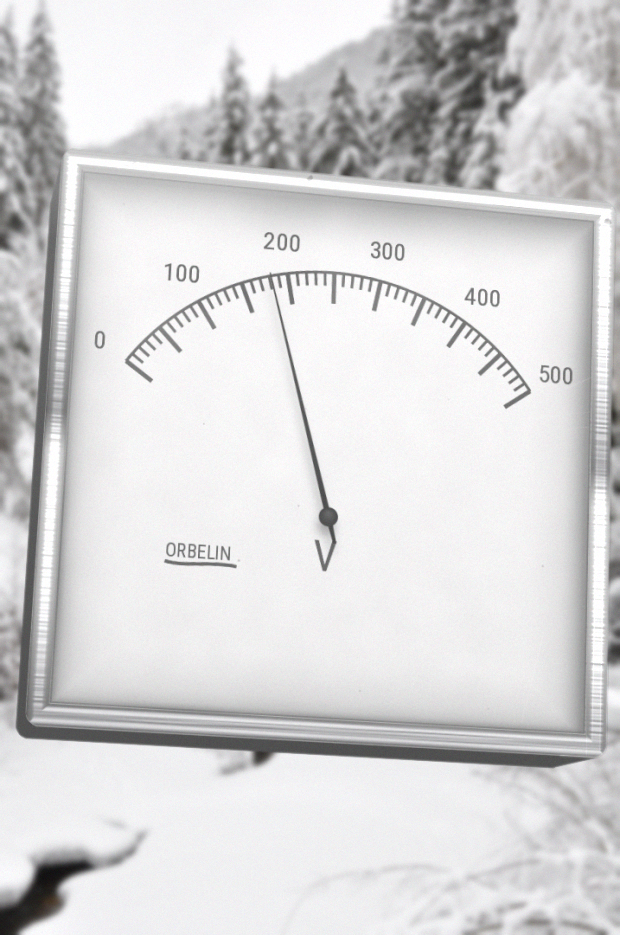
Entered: value=180 unit=V
